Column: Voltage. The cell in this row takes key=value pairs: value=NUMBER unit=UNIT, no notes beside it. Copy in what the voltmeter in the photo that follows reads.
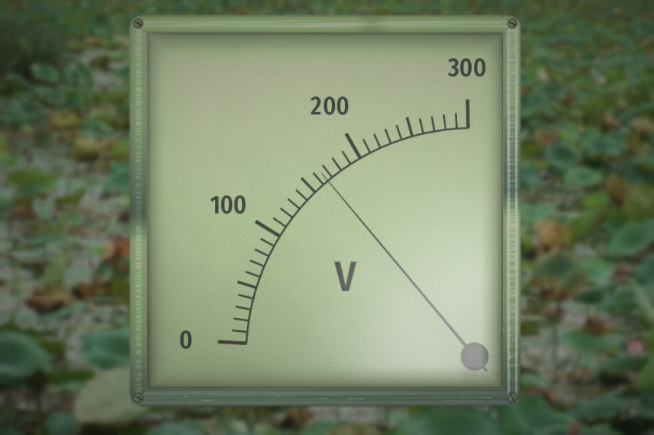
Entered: value=165 unit=V
